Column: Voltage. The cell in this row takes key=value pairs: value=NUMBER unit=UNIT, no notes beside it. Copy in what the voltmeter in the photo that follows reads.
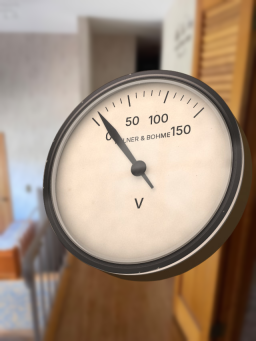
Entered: value=10 unit=V
